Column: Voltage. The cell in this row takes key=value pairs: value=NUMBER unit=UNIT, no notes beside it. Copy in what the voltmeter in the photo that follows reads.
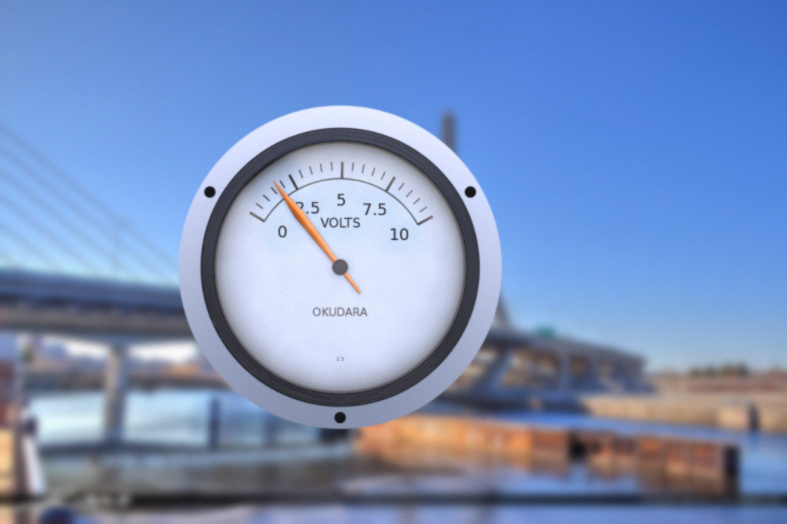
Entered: value=1.75 unit=V
